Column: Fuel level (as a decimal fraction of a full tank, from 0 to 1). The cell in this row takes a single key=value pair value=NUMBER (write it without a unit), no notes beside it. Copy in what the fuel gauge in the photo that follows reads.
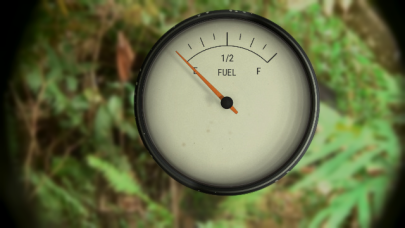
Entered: value=0
